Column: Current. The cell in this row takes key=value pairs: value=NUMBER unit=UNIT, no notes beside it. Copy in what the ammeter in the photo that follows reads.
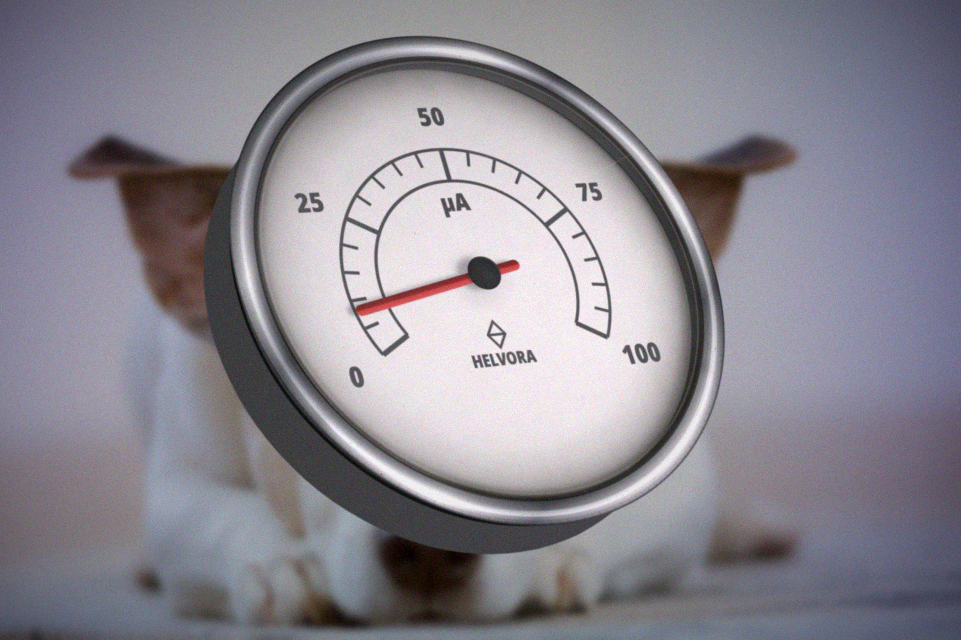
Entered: value=7.5 unit=µA
